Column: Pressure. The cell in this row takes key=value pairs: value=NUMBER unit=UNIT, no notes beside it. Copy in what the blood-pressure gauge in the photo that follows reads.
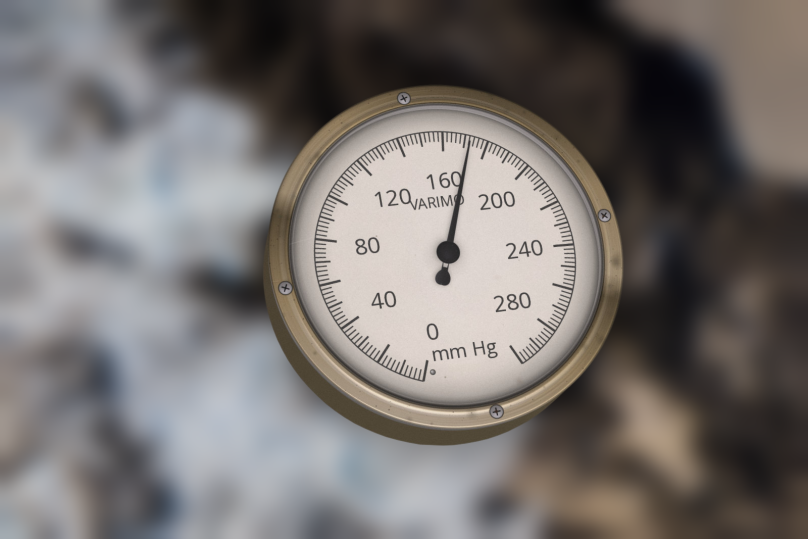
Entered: value=172 unit=mmHg
